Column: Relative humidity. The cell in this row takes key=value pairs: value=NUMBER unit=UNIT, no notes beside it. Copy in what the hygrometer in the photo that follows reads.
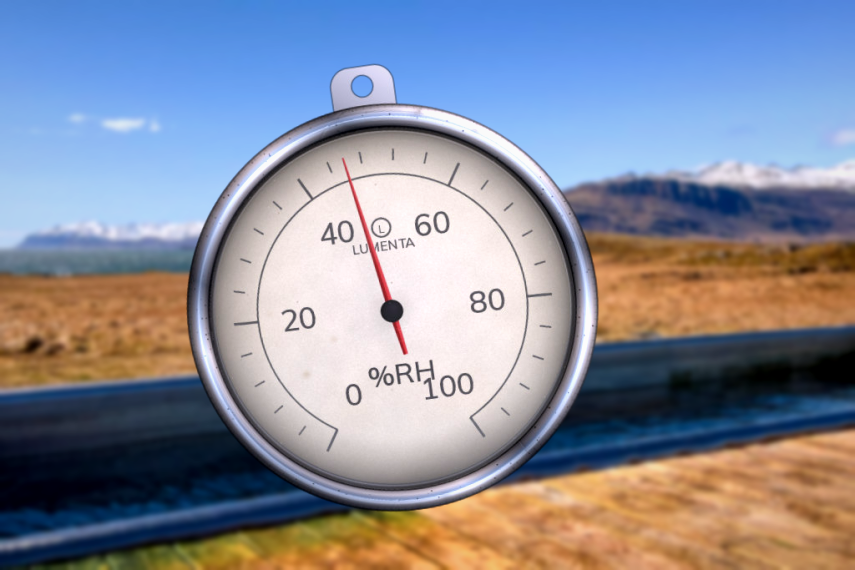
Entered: value=46 unit=%
